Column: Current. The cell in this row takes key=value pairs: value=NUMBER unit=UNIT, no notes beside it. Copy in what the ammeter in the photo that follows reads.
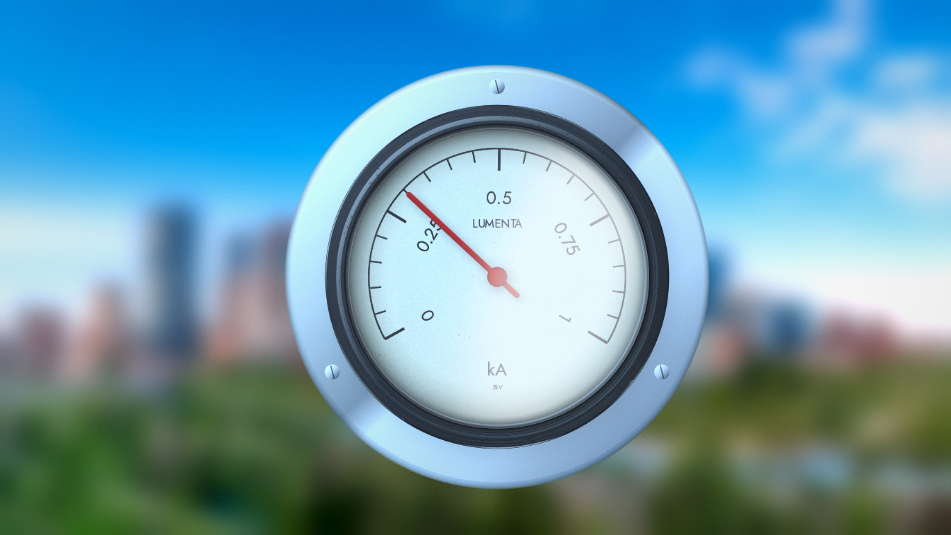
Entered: value=0.3 unit=kA
